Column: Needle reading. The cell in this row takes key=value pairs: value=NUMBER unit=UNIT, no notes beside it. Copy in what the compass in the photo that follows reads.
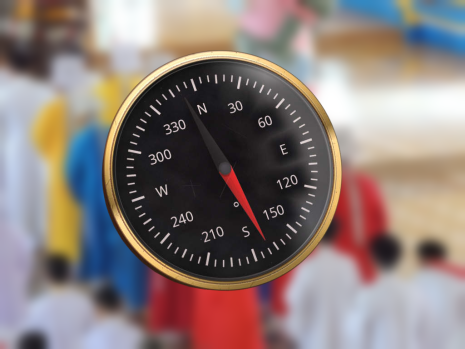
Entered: value=170 unit=°
